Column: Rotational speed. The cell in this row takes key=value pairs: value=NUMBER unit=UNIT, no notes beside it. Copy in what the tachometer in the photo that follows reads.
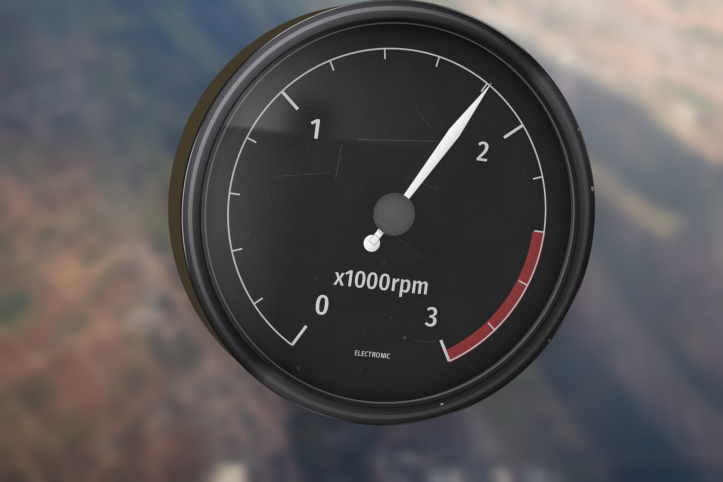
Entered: value=1800 unit=rpm
